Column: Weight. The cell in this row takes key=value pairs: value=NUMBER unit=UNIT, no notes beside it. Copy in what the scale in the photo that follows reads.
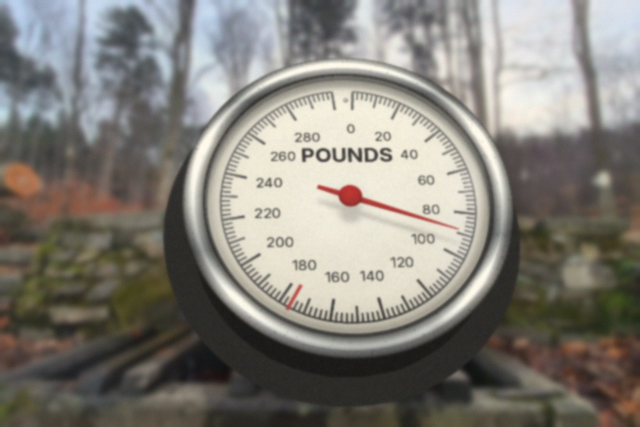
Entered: value=90 unit=lb
